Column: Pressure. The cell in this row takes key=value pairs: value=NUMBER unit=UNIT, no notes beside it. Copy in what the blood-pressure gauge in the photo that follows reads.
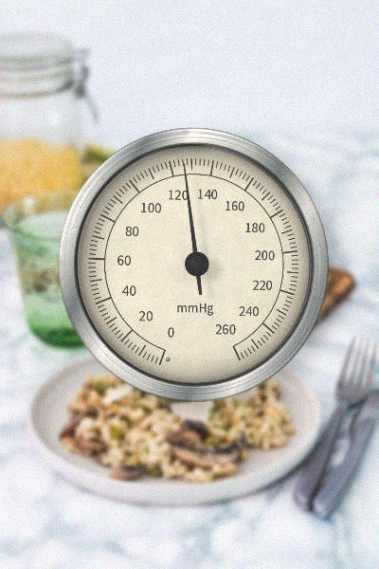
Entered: value=126 unit=mmHg
